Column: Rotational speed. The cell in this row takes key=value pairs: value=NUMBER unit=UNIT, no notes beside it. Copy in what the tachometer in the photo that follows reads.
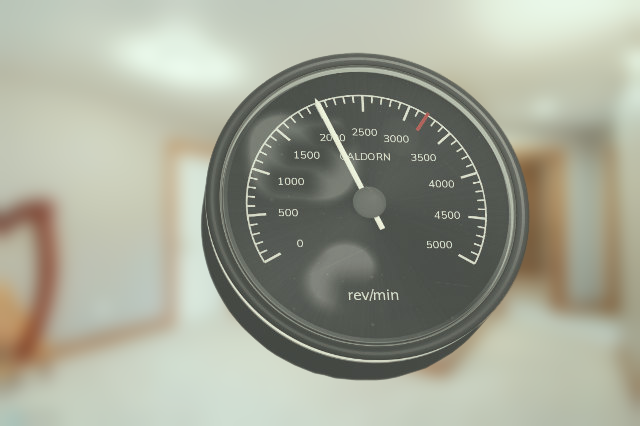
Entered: value=2000 unit=rpm
